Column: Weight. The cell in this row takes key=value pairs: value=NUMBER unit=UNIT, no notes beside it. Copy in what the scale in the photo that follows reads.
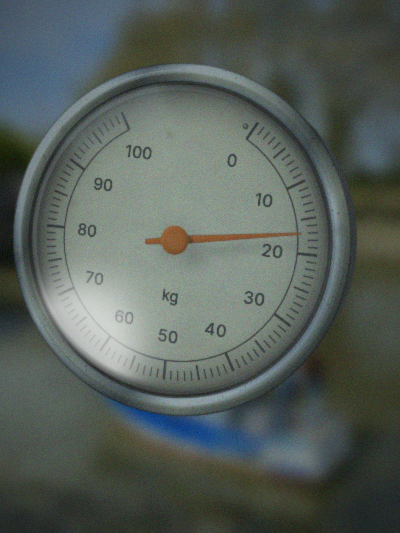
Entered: value=17 unit=kg
